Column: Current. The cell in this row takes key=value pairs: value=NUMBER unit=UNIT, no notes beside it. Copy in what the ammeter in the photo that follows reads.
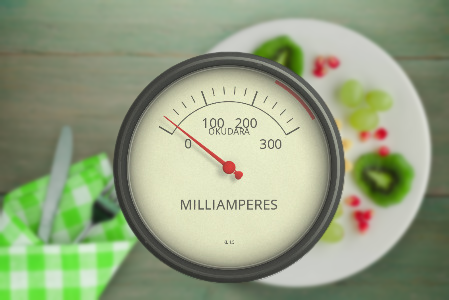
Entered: value=20 unit=mA
